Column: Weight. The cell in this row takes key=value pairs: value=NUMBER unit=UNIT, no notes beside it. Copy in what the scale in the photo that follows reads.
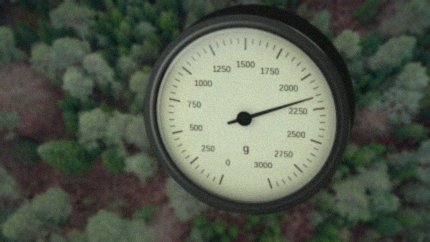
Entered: value=2150 unit=g
